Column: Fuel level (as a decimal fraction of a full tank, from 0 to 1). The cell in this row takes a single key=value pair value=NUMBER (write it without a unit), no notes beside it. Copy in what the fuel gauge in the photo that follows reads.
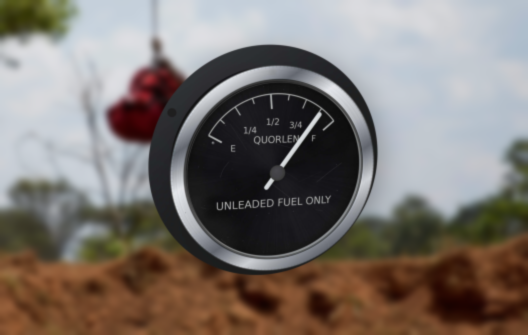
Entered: value=0.875
